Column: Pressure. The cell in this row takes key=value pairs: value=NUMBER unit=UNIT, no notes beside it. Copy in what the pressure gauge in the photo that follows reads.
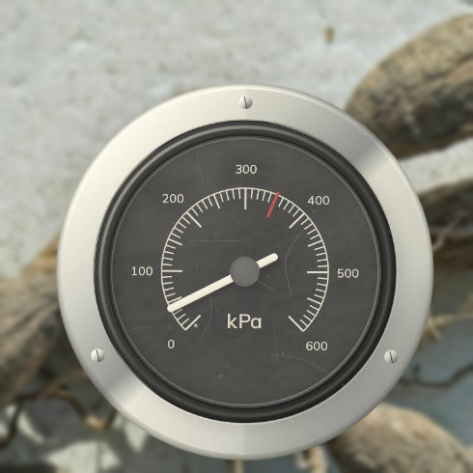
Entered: value=40 unit=kPa
